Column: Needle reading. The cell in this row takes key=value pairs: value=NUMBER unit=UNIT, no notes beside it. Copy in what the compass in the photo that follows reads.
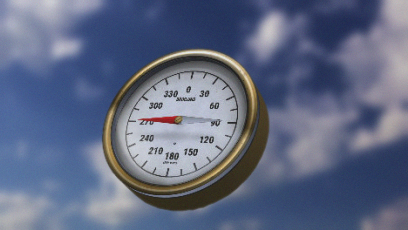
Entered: value=270 unit=°
